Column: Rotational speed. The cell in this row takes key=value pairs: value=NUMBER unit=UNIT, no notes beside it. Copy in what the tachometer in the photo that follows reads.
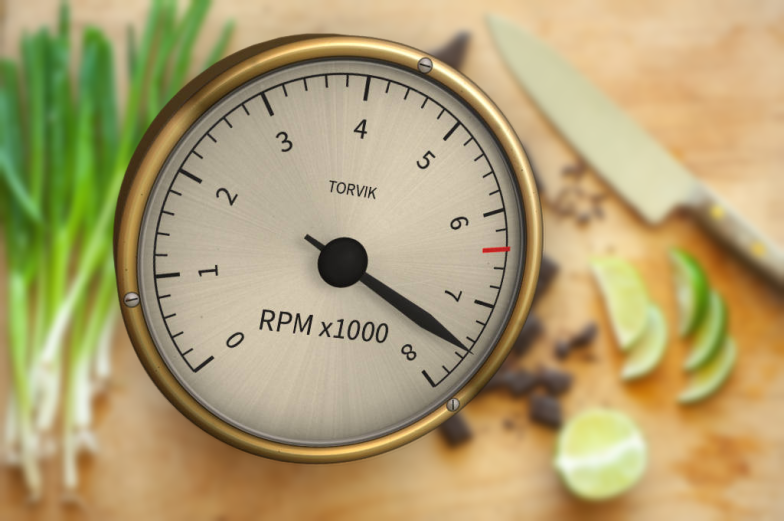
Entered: value=7500 unit=rpm
